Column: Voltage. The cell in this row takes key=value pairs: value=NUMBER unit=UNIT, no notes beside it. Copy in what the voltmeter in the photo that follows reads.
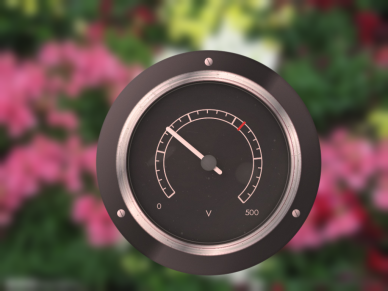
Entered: value=150 unit=V
